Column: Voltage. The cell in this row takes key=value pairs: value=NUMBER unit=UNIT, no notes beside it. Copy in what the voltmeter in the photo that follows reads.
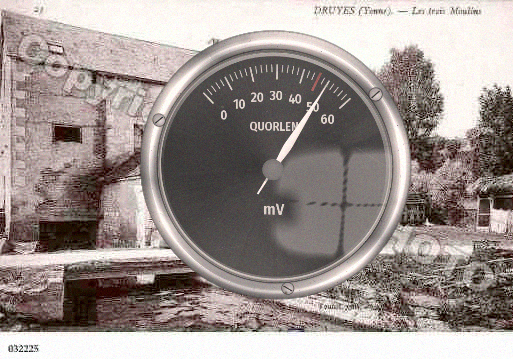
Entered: value=50 unit=mV
